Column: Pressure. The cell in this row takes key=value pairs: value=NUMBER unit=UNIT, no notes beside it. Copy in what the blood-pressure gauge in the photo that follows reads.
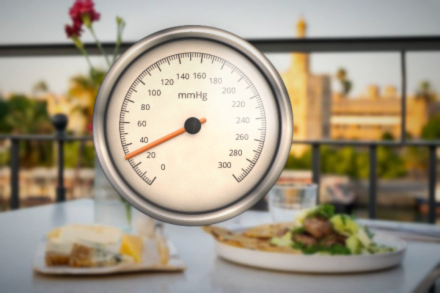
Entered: value=30 unit=mmHg
